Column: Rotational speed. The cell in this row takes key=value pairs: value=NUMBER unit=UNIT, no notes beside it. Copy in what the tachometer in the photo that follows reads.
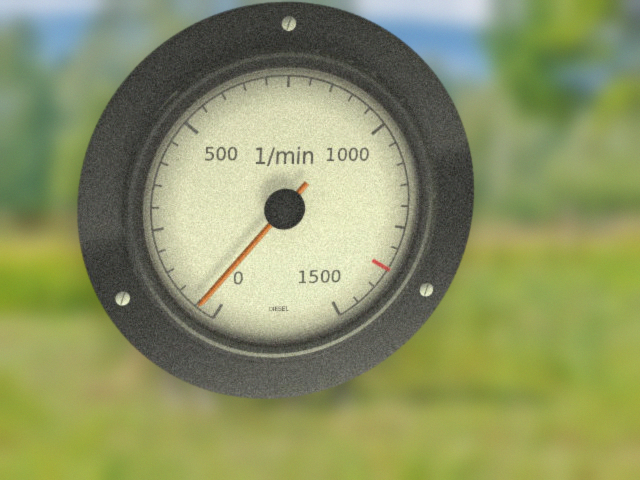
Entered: value=50 unit=rpm
